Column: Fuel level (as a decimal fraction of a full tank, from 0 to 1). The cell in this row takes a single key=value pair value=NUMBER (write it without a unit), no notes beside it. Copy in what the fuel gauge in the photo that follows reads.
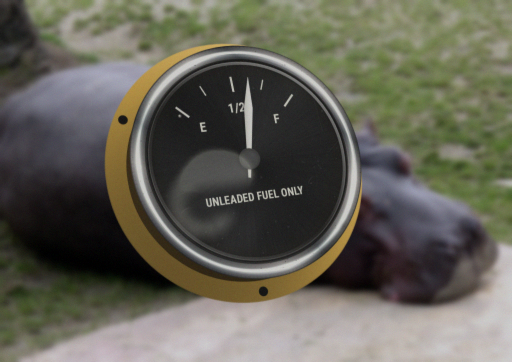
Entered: value=0.625
